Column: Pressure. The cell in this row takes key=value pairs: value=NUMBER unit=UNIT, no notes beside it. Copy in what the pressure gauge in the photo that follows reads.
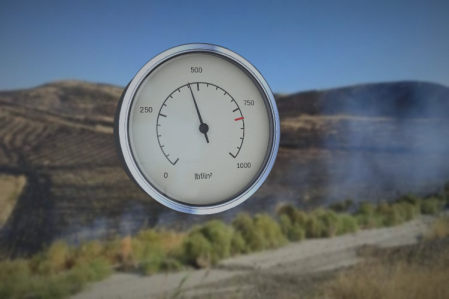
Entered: value=450 unit=psi
